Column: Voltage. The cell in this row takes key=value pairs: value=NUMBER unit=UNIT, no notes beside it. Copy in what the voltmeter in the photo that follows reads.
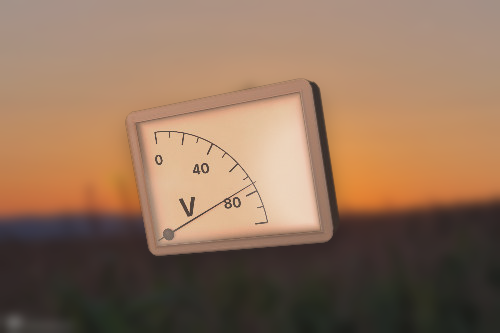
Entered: value=75 unit=V
